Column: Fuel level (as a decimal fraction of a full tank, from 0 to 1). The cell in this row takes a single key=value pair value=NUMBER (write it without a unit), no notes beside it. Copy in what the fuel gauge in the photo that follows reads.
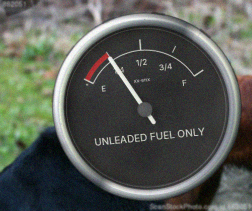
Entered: value=0.25
